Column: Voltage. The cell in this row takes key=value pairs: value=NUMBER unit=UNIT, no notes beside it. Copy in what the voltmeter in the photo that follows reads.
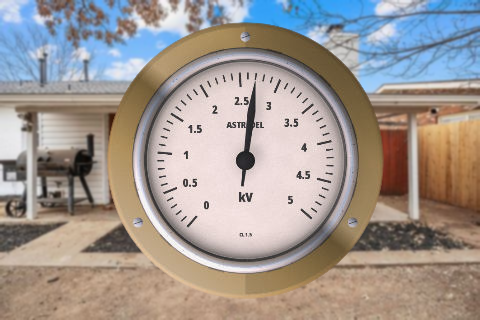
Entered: value=2.7 unit=kV
